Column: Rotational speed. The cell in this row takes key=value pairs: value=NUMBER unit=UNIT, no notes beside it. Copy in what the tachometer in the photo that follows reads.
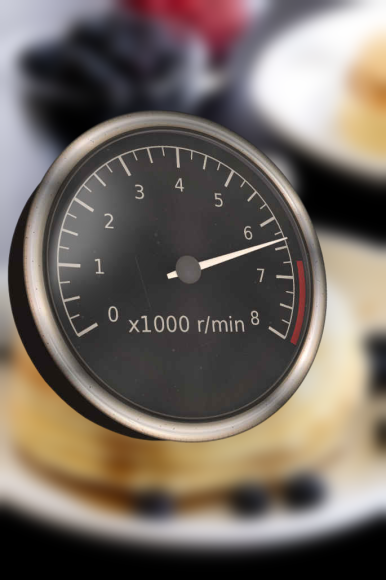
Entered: value=6375 unit=rpm
